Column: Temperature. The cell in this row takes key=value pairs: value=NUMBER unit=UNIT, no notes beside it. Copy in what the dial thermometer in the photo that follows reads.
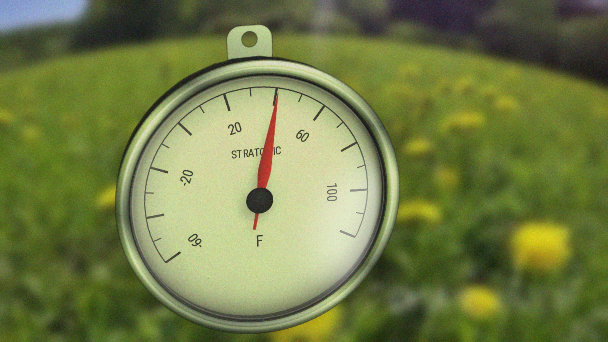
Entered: value=40 unit=°F
